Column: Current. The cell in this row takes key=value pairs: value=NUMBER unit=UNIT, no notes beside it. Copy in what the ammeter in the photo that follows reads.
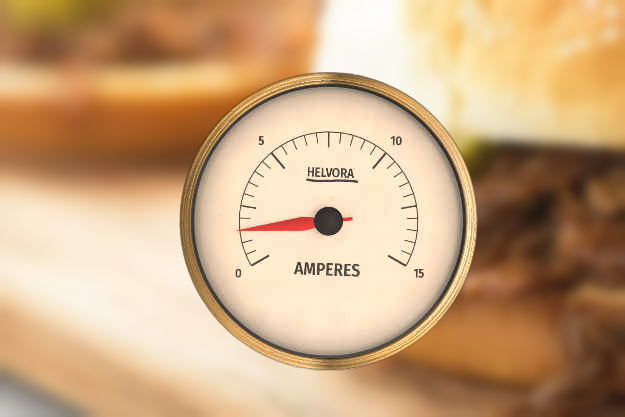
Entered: value=1.5 unit=A
